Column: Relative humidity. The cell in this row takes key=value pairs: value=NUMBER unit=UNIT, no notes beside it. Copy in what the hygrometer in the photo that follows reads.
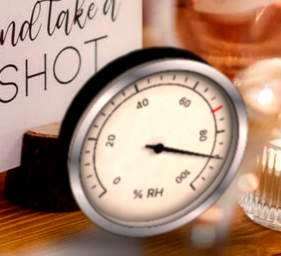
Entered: value=88 unit=%
